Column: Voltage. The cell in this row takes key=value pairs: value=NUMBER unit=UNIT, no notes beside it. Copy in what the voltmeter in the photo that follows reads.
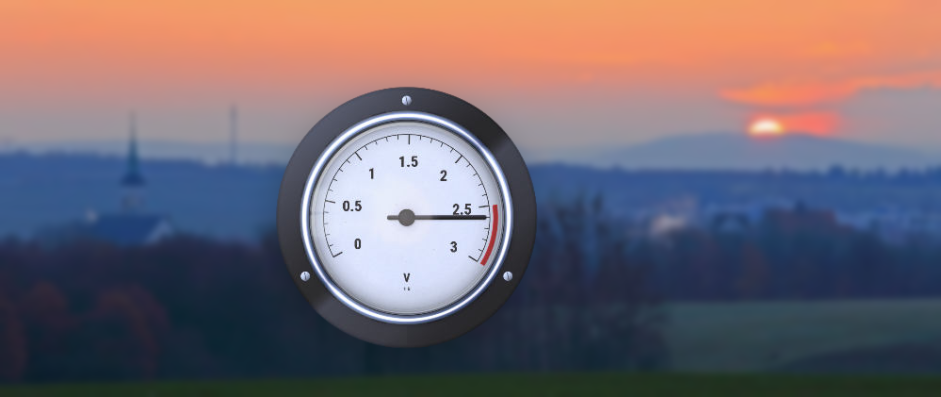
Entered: value=2.6 unit=V
